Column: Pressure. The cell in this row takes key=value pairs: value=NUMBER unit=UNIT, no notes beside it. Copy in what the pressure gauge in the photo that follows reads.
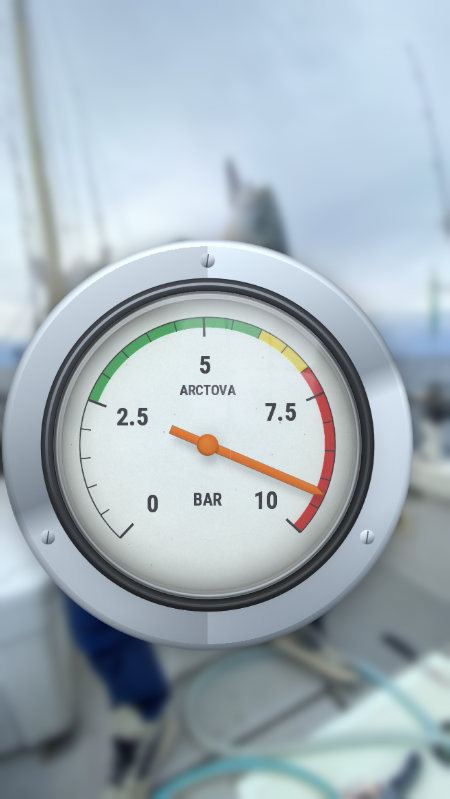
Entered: value=9.25 unit=bar
